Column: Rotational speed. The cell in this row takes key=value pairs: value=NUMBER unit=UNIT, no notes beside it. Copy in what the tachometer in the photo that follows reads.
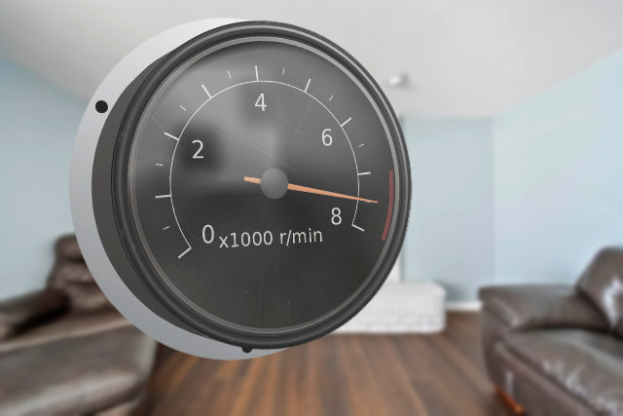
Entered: value=7500 unit=rpm
